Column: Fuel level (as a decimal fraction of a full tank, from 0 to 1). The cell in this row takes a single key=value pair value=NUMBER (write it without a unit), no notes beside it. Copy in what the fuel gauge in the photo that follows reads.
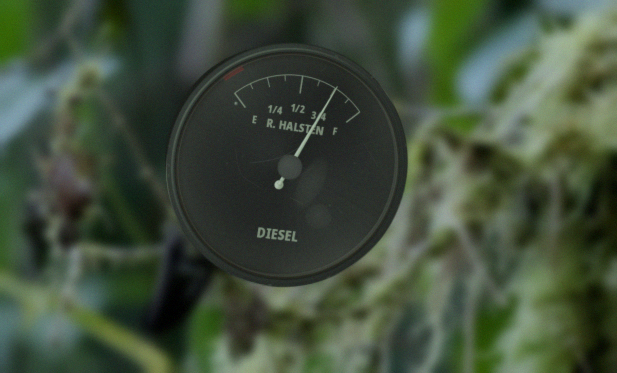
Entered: value=0.75
